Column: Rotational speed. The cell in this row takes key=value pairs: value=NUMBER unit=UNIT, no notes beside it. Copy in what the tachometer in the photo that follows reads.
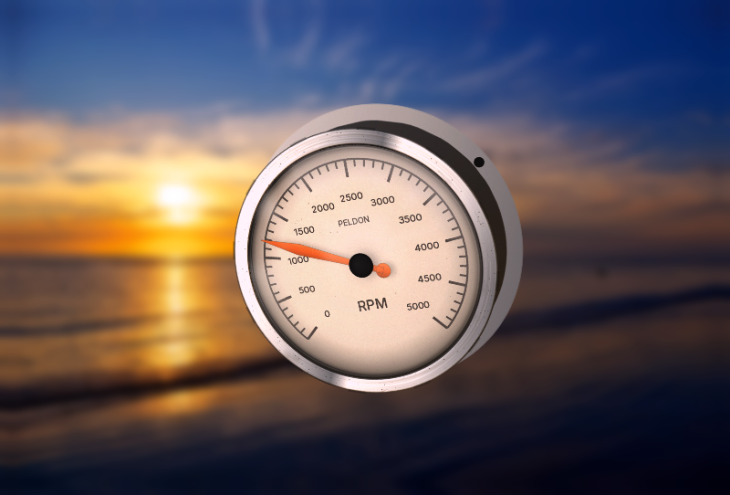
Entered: value=1200 unit=rpm
